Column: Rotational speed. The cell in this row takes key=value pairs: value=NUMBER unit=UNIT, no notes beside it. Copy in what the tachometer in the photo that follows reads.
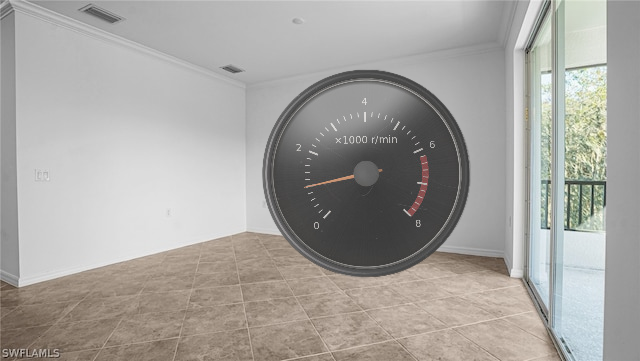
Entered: value=1000 unit=rpm
